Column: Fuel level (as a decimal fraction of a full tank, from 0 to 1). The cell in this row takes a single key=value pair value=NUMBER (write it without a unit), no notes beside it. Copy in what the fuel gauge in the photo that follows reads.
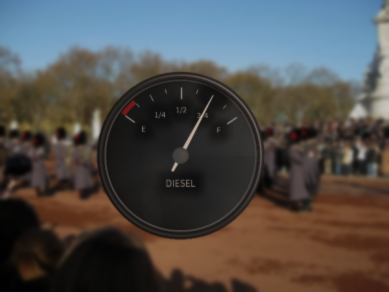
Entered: value=0.75
